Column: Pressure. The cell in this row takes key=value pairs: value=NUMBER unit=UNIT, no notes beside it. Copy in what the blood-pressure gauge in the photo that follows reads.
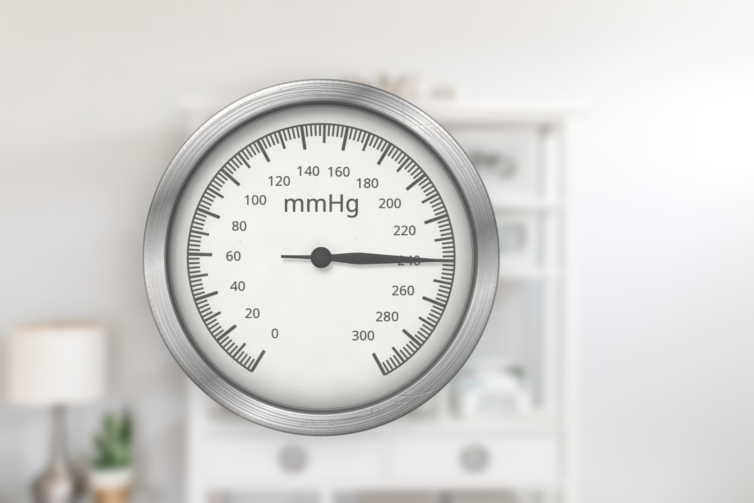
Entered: value=240 unit=mmHg
